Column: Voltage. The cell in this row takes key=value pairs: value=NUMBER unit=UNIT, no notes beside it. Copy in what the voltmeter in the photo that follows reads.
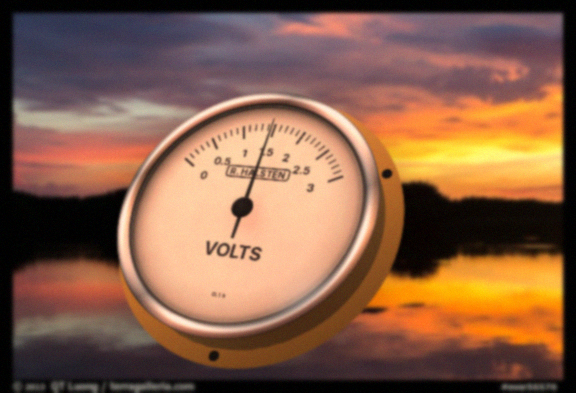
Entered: value=1.5 unit=V
